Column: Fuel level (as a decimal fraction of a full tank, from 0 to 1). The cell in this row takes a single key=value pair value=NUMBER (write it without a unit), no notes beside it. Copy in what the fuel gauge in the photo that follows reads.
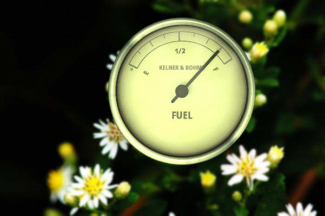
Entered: value=0.875
